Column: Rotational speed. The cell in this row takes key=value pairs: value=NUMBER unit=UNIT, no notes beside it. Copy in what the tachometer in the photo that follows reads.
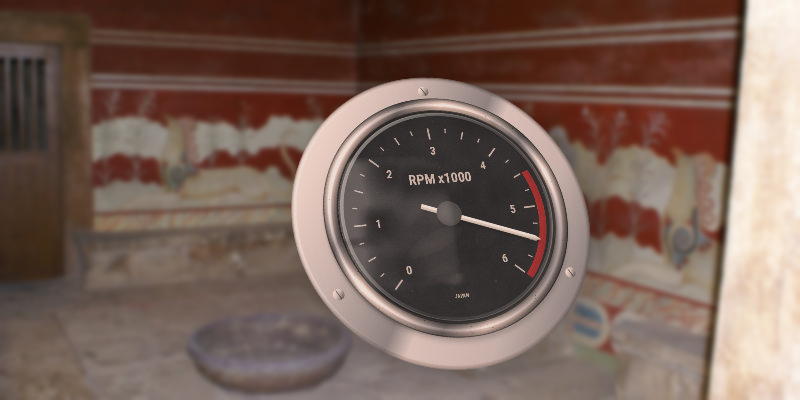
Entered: value=5500 unit=rpm
